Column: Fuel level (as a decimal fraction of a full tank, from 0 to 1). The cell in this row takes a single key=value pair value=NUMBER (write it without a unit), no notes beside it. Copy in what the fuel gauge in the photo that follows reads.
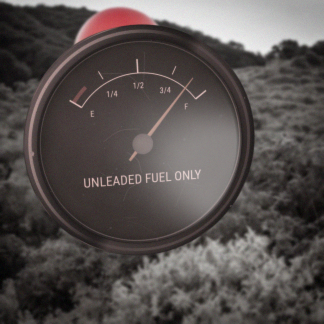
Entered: value=0.875
